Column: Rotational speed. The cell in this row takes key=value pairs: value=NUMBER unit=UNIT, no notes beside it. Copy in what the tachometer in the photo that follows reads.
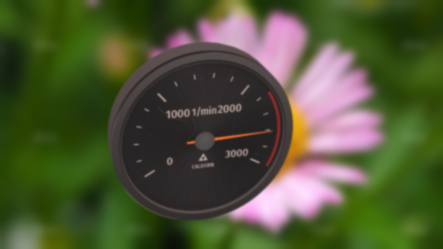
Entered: value=2600 unit=rpm
